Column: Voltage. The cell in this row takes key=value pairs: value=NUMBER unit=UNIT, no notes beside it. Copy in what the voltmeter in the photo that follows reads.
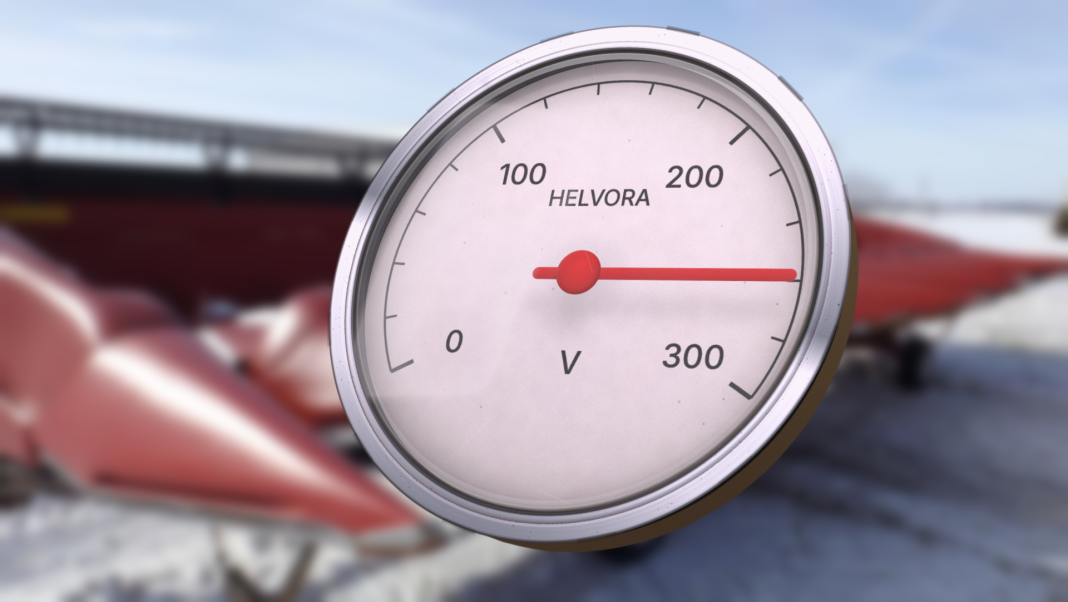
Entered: value=260 unit=V
